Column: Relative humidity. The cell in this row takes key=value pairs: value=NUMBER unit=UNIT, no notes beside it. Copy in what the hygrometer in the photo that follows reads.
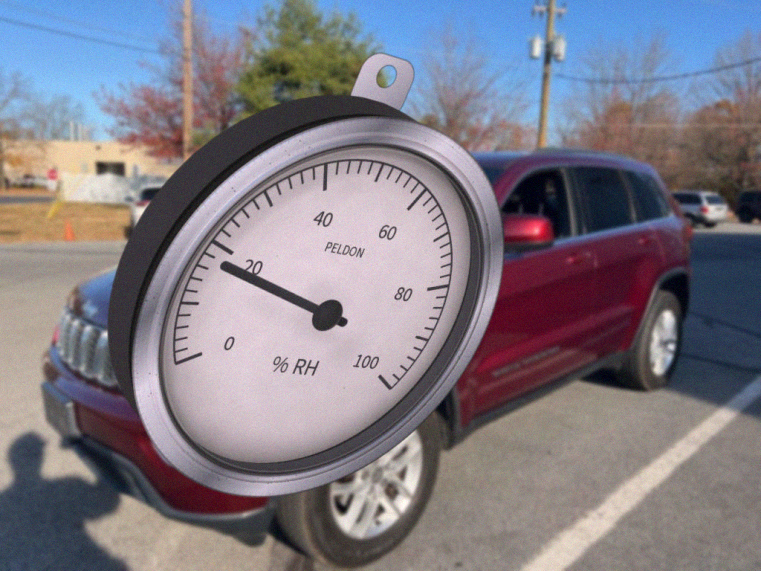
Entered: value=18 unit=%
